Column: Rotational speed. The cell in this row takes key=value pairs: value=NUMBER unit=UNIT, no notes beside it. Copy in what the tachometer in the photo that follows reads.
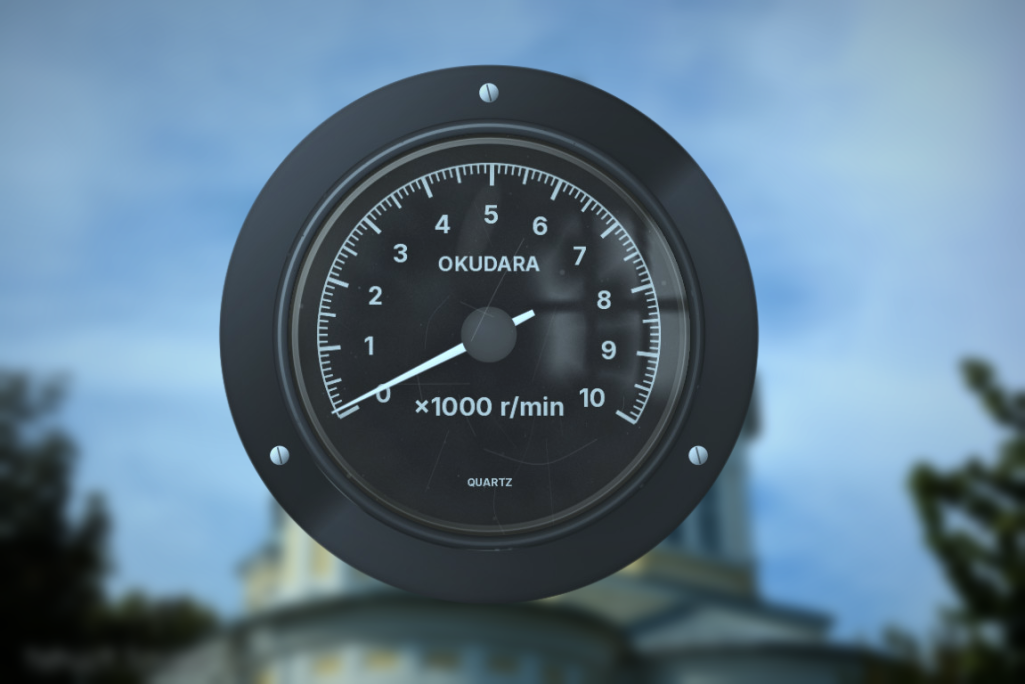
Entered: value=100 unit=rpm
